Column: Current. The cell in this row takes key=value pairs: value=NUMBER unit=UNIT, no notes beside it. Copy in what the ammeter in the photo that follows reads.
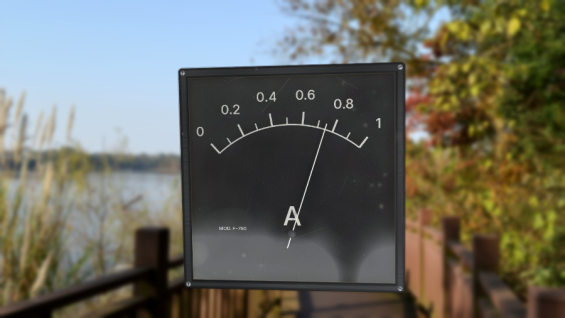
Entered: value=0.75 unit=A
